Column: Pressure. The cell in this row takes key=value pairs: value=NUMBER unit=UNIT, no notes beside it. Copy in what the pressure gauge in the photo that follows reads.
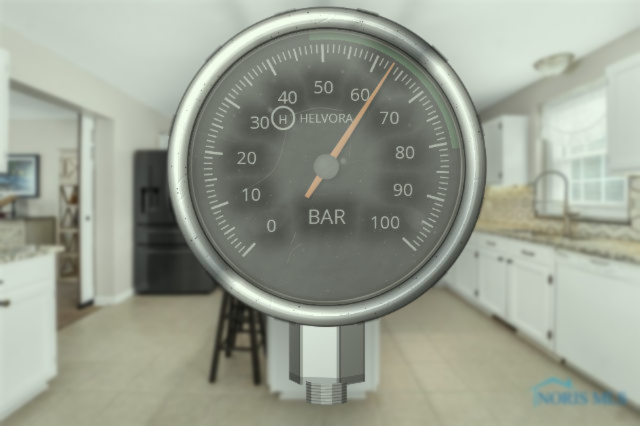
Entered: value=63 unit=bar
